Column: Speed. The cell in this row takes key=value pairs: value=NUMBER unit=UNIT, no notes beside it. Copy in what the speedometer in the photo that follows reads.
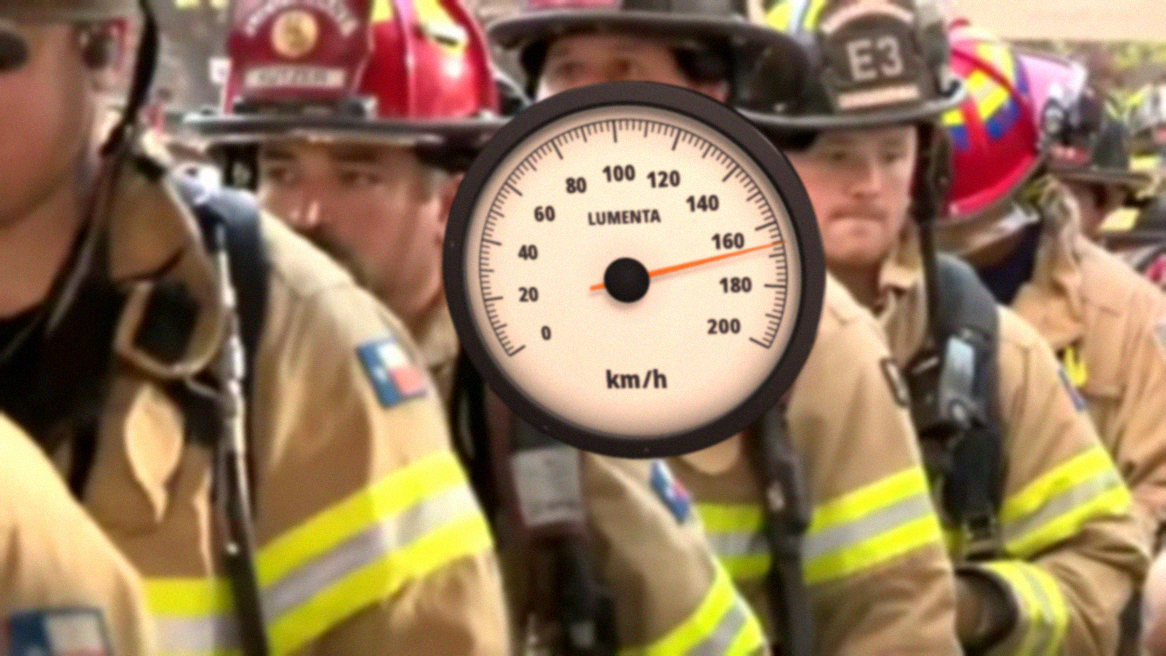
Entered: value=166 unit=km/h
